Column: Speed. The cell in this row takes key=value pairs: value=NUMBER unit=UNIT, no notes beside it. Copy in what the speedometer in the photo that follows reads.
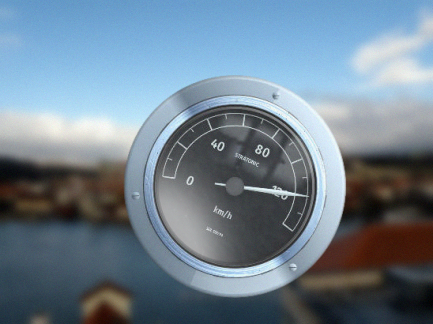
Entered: value=120 unit=km/h
